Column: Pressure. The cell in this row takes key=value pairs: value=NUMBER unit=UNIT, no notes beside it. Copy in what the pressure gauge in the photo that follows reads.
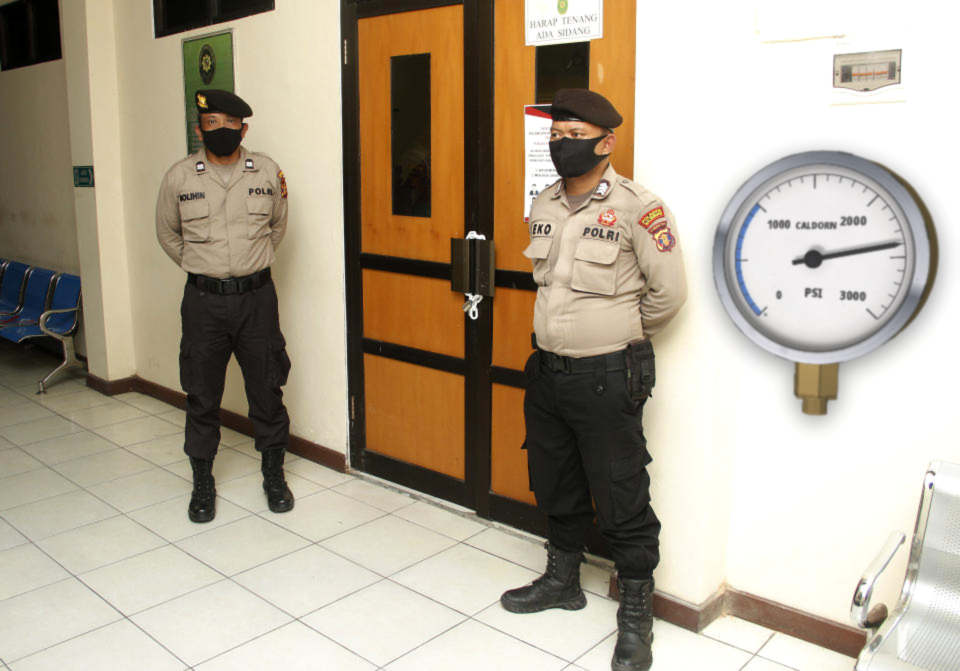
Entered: value=2400 unit=psi
